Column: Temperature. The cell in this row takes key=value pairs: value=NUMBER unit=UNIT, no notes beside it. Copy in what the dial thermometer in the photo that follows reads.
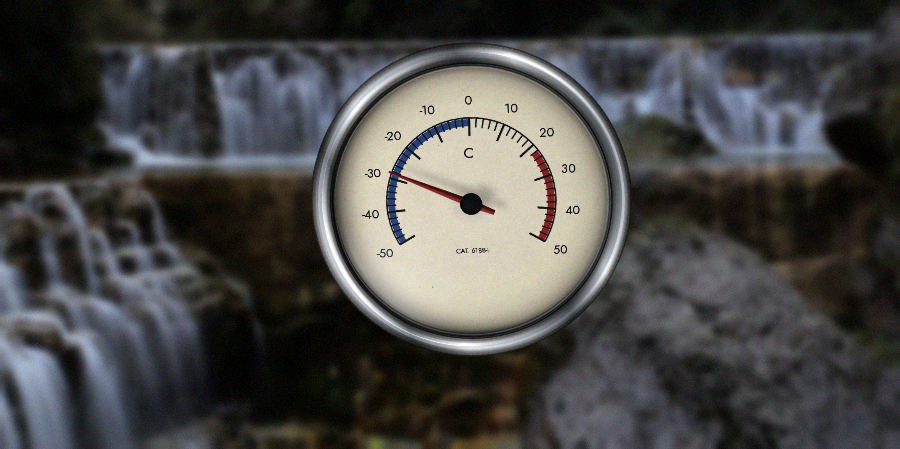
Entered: value=-28 unit=°C
